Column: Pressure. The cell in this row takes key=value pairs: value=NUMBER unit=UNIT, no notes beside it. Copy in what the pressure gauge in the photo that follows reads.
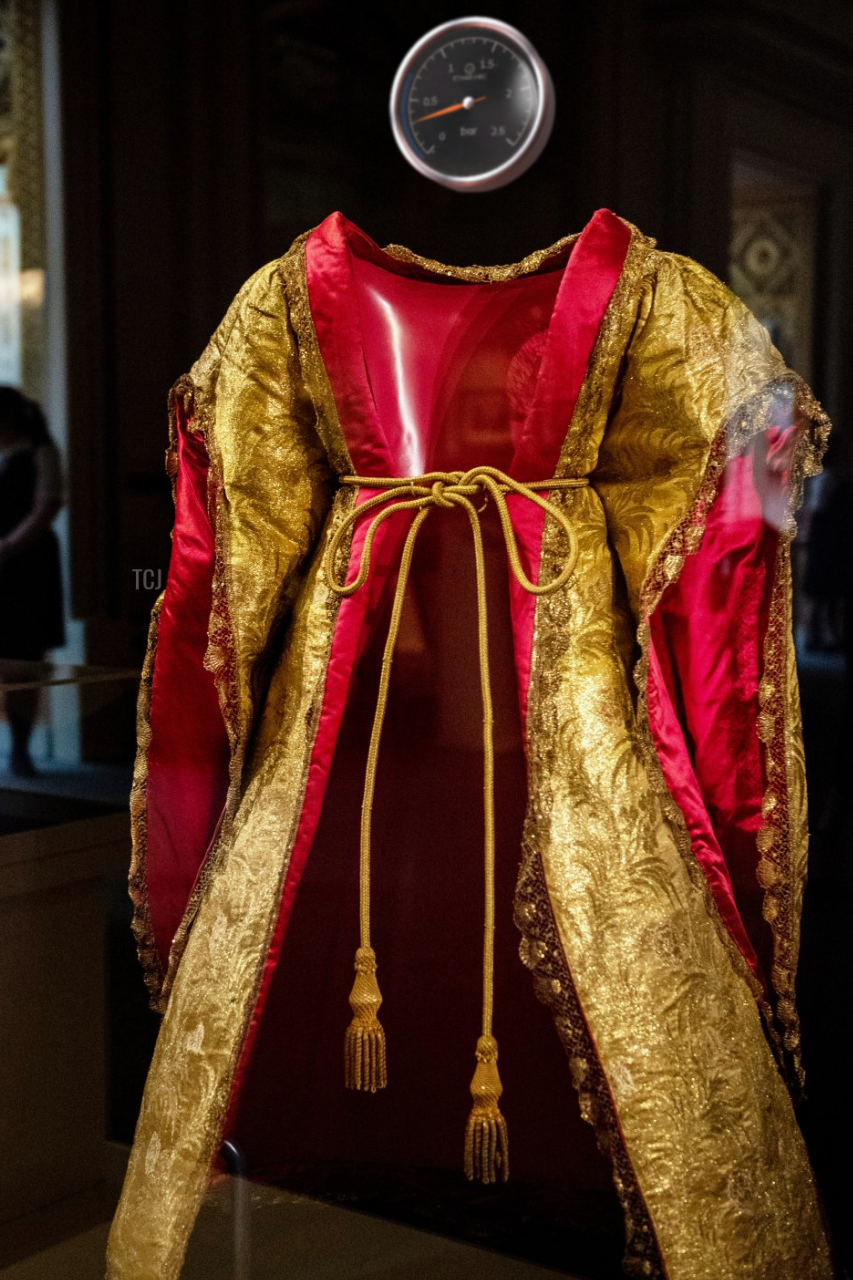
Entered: value=0.3 unit=bar
